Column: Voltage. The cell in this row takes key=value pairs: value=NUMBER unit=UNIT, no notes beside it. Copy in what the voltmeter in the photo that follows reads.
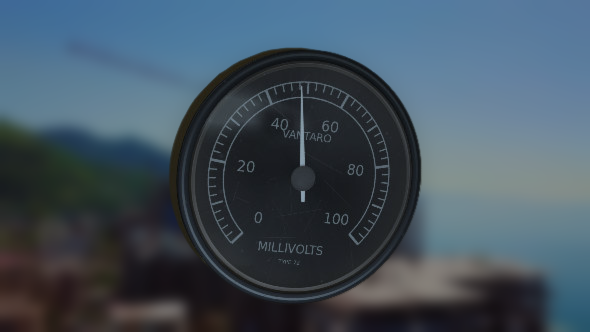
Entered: value=48 unit=mV
